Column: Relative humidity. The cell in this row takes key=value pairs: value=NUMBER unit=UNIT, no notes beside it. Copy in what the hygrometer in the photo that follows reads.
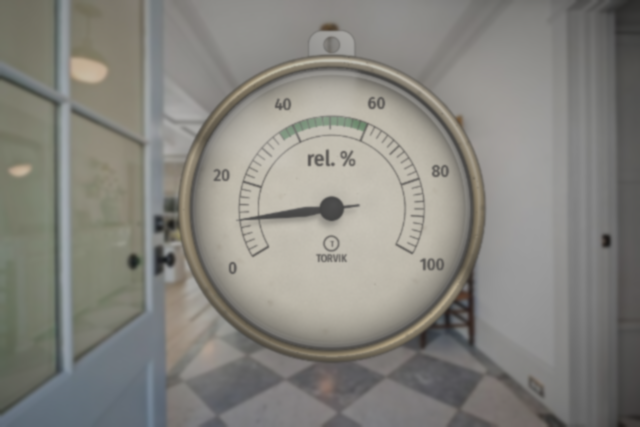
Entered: value=10 unit=%
